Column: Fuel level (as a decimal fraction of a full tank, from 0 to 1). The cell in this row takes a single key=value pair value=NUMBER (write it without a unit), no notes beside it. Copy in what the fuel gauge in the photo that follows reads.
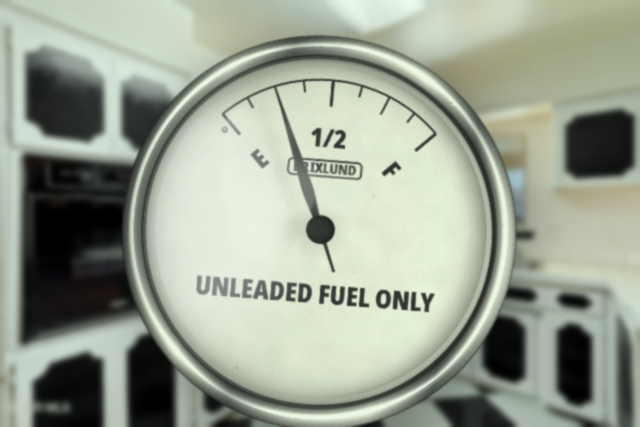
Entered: value=0.25
